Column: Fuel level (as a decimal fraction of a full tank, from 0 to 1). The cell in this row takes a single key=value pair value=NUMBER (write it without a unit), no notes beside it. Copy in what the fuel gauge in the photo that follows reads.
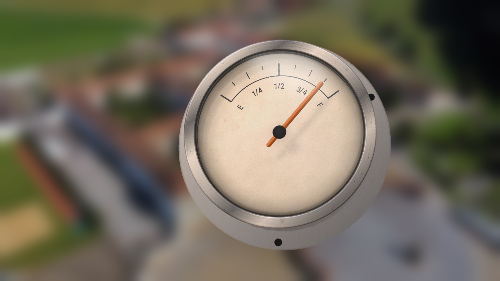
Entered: value=0.875
